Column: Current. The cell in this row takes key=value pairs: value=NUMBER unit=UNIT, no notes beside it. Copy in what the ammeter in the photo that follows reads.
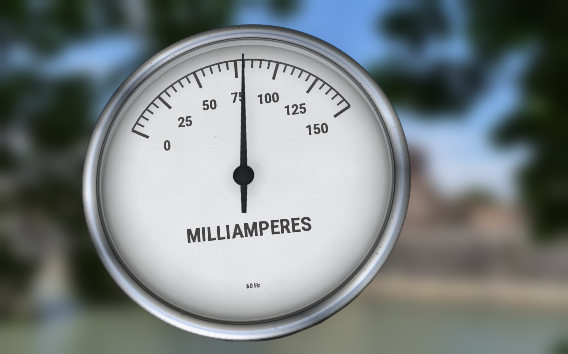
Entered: value=80 unit=mA
